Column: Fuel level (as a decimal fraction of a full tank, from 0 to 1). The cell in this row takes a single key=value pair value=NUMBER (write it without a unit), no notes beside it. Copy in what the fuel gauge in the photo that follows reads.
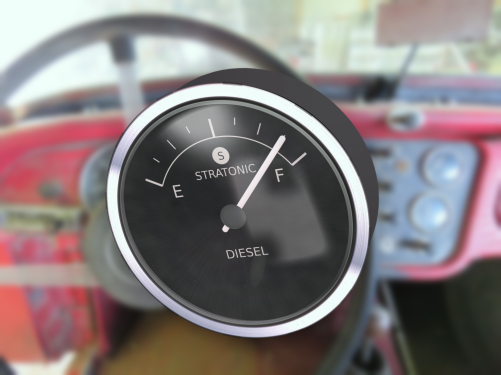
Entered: value=0.875
